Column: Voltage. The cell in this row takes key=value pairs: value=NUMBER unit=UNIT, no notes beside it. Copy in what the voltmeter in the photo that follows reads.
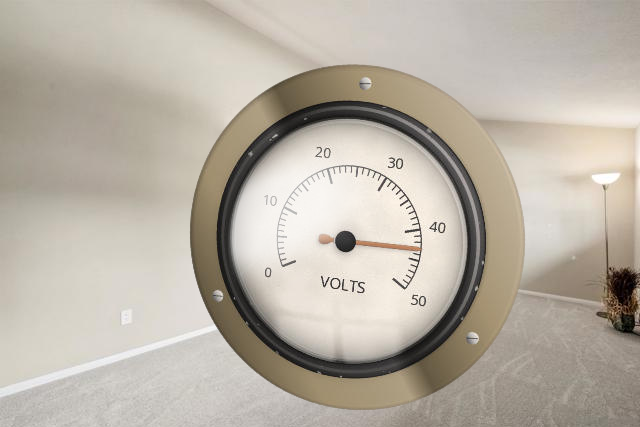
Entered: value=43 unit=V
